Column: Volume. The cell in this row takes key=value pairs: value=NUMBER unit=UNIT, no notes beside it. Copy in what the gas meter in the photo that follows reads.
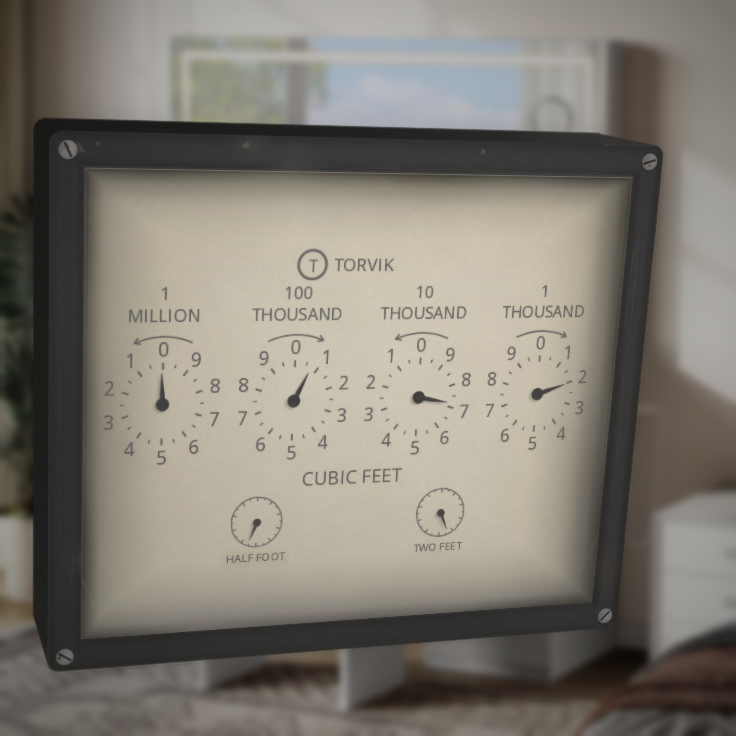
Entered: value=7200 unit=ft³
